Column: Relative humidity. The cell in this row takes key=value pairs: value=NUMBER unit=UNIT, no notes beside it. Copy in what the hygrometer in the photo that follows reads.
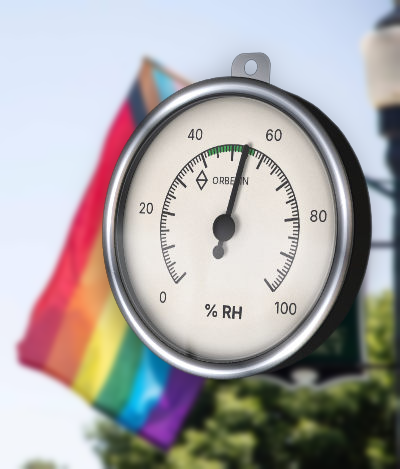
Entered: value=55 unit=%
